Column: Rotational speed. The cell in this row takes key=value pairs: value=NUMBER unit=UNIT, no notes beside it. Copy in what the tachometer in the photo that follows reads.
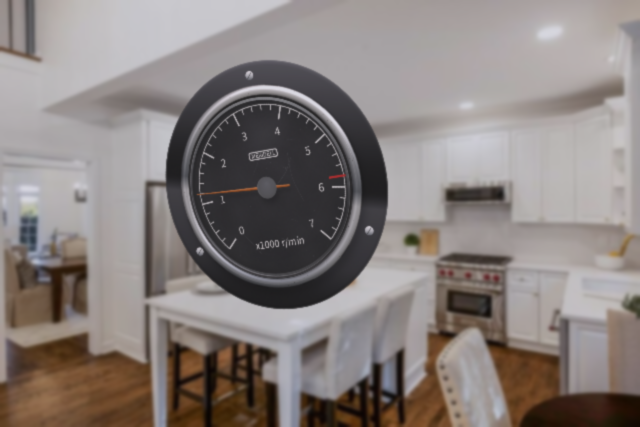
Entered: value=1200 unit=rpm
